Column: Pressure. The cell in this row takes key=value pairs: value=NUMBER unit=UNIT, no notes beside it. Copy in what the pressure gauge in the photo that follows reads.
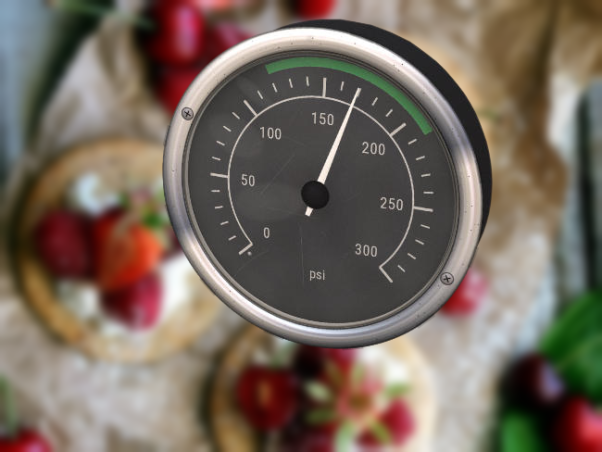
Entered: value=170 unit=psi
